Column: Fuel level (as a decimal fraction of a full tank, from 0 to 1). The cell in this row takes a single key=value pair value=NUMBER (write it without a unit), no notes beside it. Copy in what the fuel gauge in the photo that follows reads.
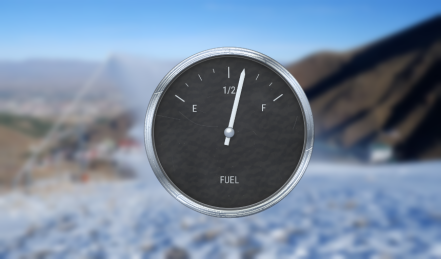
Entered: value=0.625
